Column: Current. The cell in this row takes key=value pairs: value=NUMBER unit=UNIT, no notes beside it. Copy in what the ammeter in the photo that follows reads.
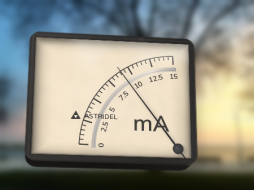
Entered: value=9 unit=mA
